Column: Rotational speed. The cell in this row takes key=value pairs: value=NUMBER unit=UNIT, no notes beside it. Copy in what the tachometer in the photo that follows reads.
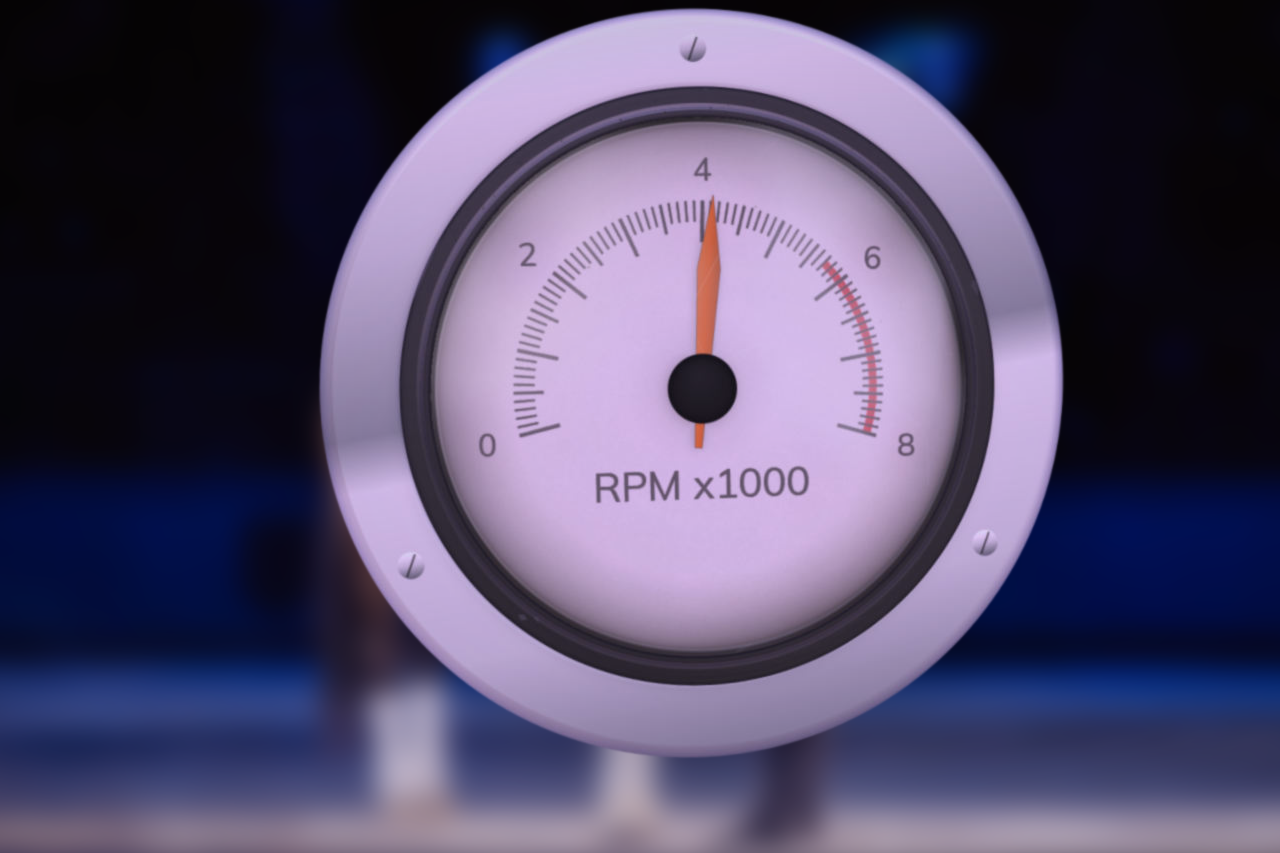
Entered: value=4100 unit=rpm
